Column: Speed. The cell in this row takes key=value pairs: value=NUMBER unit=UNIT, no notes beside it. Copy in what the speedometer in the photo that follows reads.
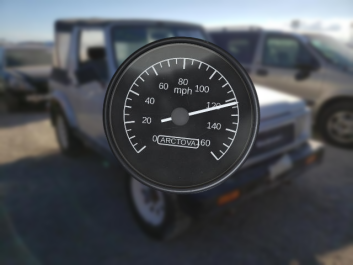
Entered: value=122.5 unit=mph
